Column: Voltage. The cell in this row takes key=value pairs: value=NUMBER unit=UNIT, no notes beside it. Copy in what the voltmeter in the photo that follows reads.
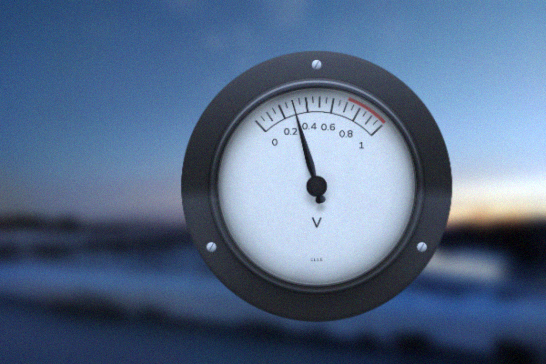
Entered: value=0.3 unit=V
